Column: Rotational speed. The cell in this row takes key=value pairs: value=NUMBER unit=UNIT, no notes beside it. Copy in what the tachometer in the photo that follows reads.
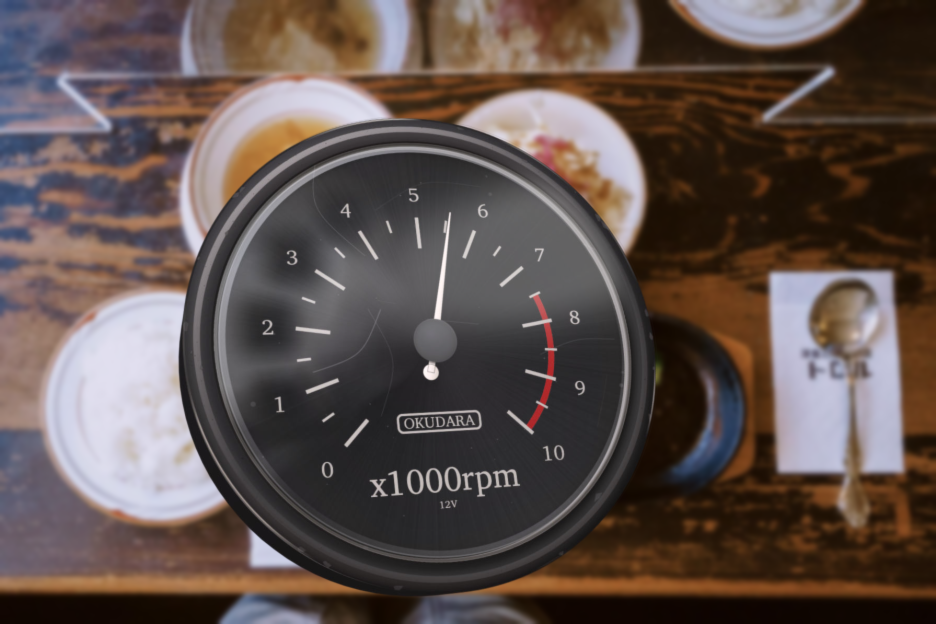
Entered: value=5500 unit=rpm
